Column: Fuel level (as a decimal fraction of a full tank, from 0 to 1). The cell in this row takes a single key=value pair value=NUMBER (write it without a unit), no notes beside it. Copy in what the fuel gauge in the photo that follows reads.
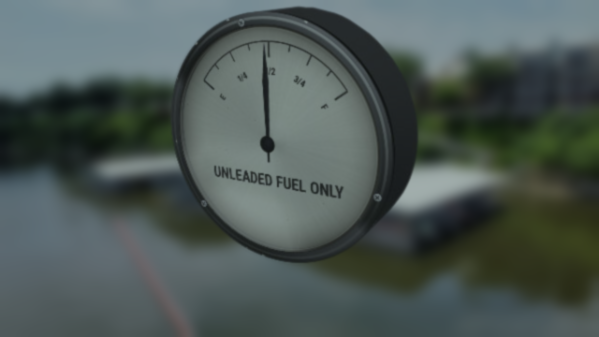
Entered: value=0.5
